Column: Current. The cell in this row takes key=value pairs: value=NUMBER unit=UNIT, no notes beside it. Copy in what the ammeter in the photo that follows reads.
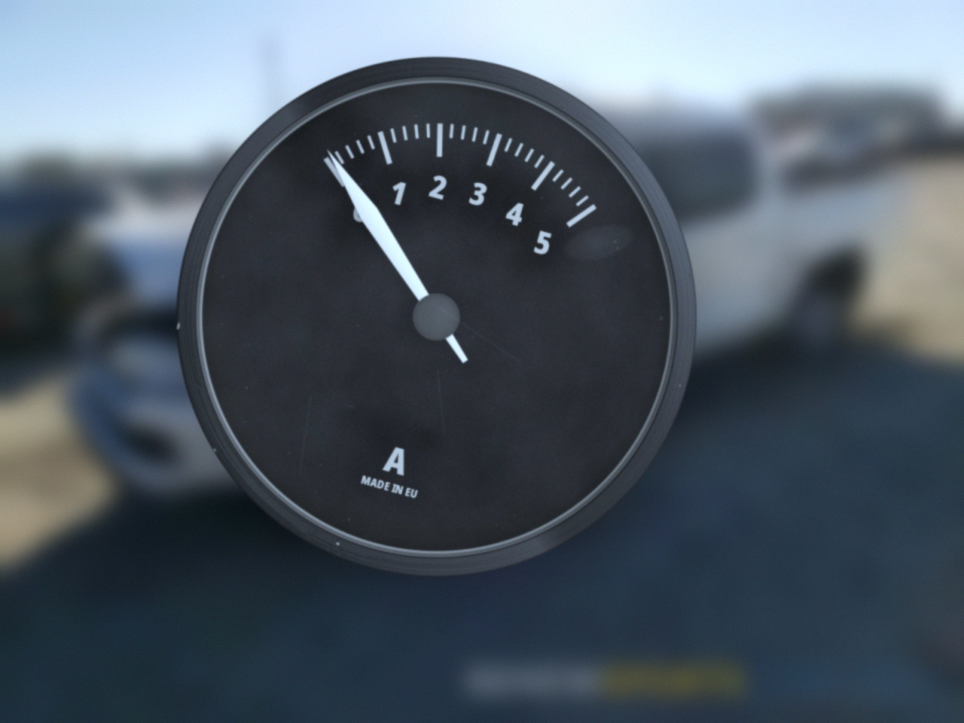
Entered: value=0.1 unit=A
